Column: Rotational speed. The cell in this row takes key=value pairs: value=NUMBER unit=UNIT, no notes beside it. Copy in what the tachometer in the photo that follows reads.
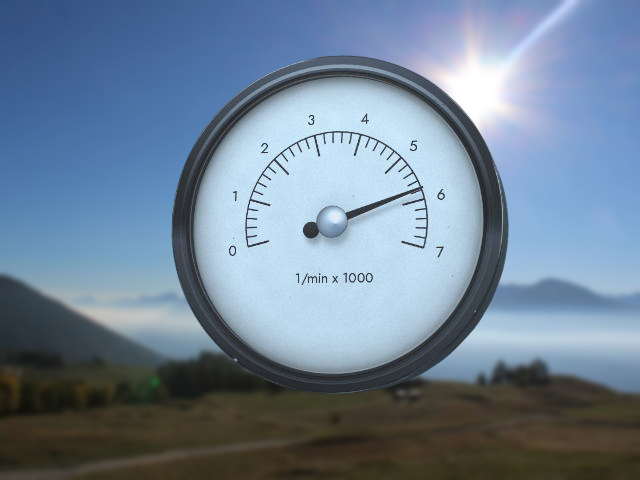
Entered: value=5800 unit=rpm
